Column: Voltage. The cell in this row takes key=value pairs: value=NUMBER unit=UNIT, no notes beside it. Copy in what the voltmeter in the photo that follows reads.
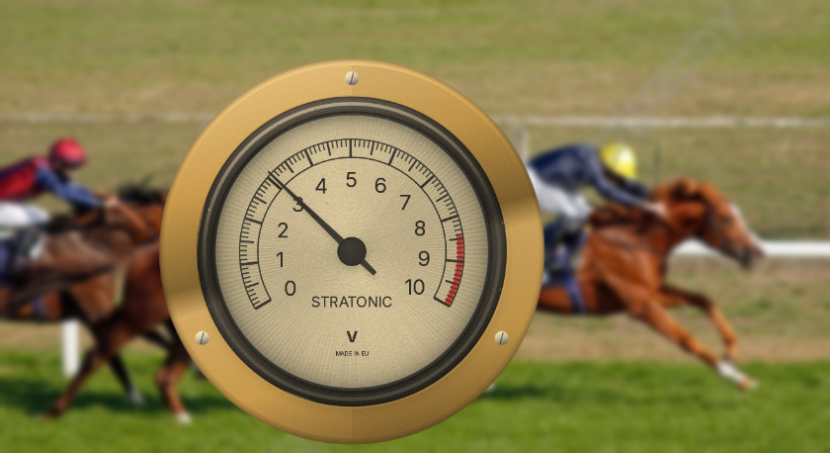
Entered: value=3.1 unit=V
